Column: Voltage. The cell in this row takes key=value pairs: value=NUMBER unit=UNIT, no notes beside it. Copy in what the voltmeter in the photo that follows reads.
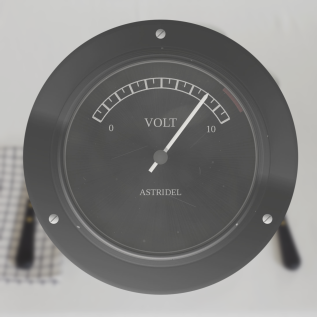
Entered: value=8 unit=V
